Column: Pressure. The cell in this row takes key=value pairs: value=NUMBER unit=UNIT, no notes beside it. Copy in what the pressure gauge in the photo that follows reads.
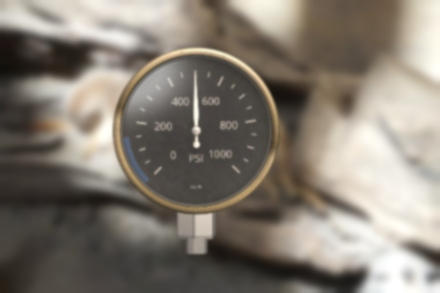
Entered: value=500 unit=psi
